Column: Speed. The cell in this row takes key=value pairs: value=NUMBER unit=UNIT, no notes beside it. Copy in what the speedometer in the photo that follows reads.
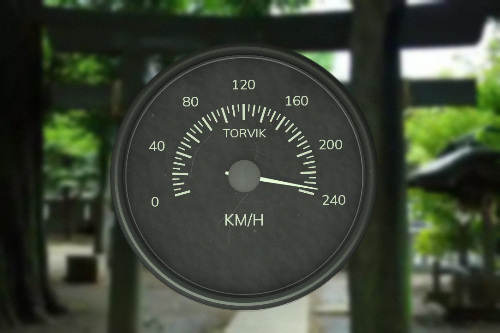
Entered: value=235 unit=km/h
